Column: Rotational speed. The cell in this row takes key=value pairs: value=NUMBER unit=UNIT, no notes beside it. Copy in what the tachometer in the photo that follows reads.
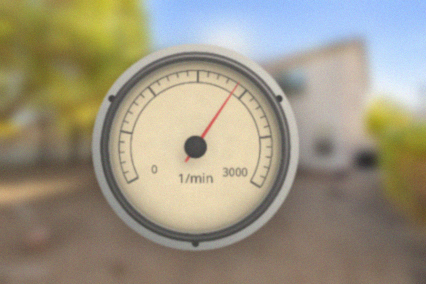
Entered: value=1900 unit=rpm
